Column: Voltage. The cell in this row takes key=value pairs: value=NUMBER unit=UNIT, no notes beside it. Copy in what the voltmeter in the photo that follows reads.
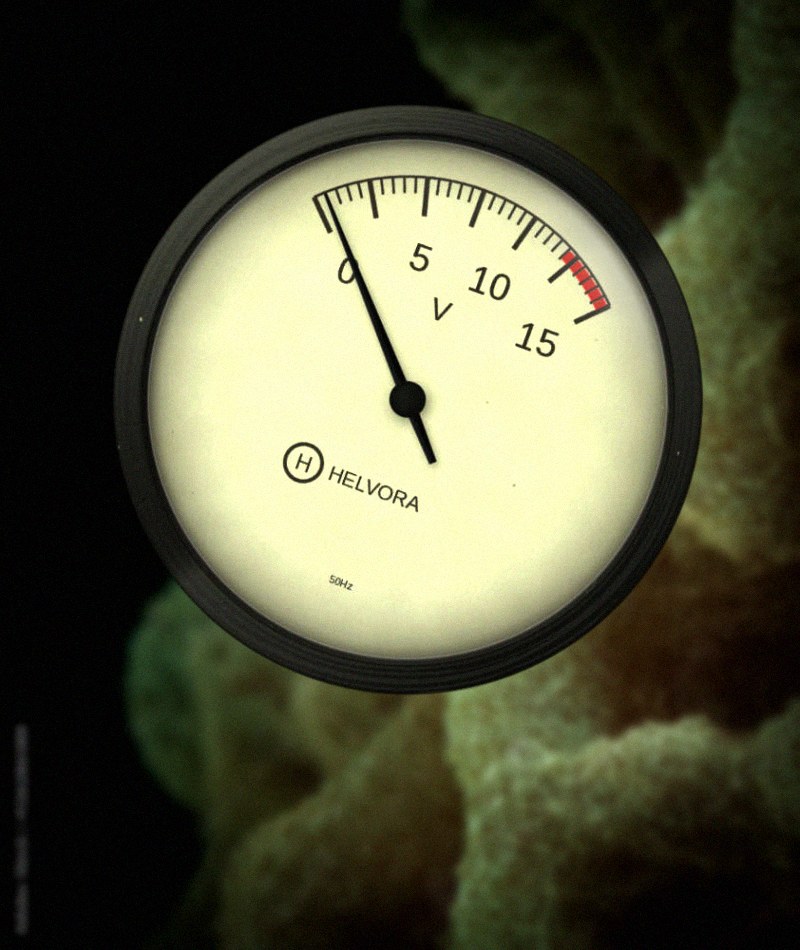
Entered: value=0.5 unit=V
